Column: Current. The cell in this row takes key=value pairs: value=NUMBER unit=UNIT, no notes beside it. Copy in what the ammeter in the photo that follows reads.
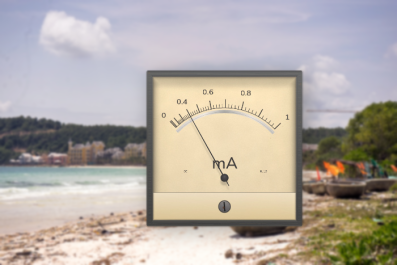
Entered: value=0.4 unit=mA
